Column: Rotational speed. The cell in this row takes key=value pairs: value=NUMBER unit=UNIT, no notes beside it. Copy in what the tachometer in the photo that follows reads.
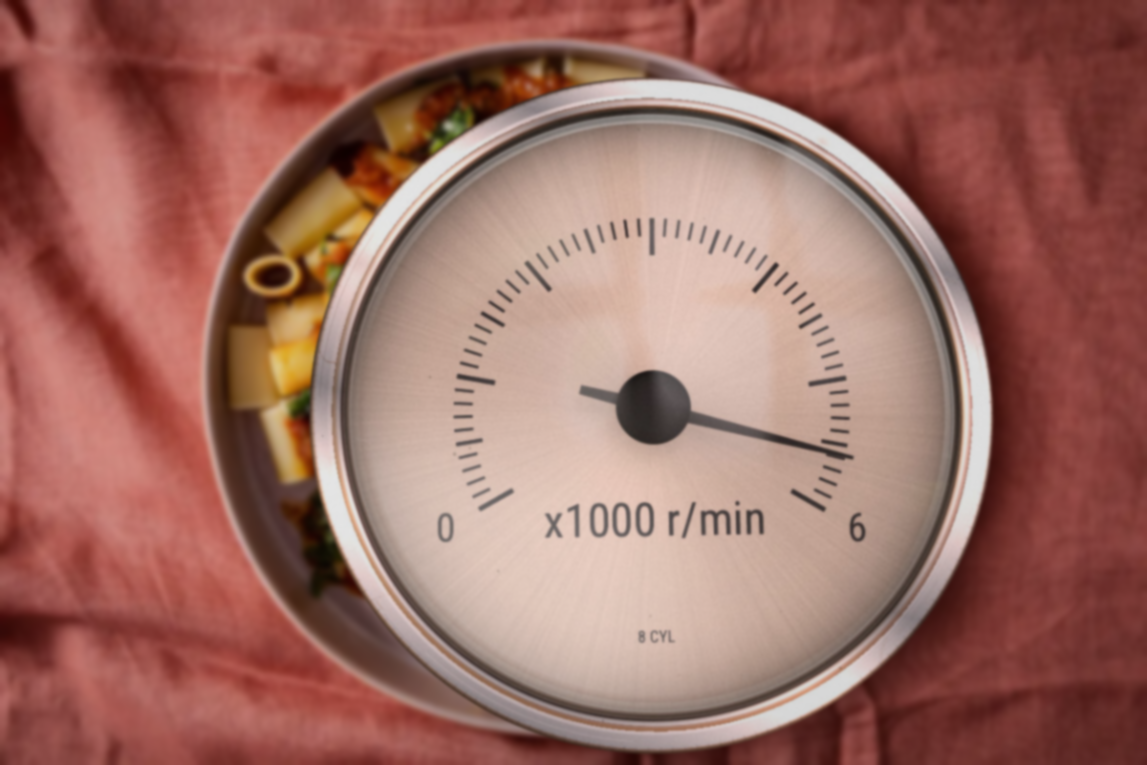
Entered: value=5600 unit=rpm
